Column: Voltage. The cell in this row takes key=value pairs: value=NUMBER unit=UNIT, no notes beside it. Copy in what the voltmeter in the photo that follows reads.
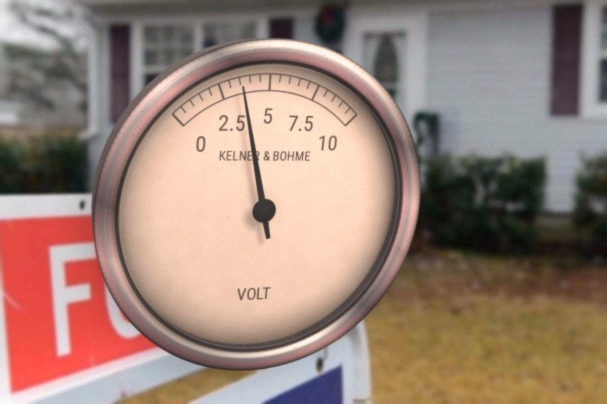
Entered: value=3.5 unit=V
